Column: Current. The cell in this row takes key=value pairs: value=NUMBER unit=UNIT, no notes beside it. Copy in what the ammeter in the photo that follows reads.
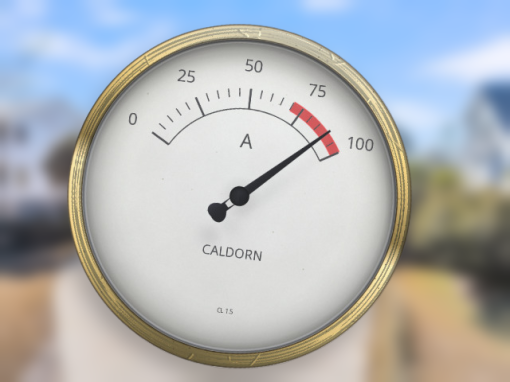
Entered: value=90 unit=A
